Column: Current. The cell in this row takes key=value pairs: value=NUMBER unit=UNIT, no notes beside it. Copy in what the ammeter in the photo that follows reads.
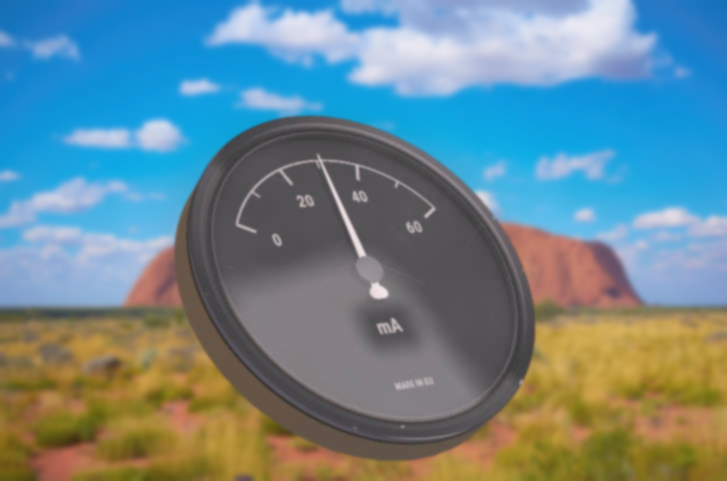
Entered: value=30 unit=mA
